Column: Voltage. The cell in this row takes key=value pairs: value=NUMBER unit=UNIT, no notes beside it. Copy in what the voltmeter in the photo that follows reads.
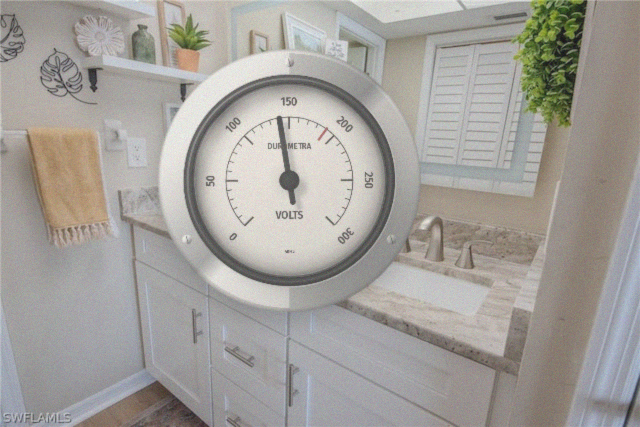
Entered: value=140 unit=V
